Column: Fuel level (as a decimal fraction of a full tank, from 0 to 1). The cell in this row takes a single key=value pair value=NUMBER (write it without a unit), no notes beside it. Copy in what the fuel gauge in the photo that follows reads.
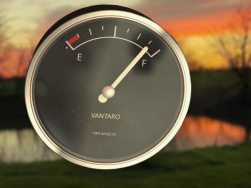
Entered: value=0.875
